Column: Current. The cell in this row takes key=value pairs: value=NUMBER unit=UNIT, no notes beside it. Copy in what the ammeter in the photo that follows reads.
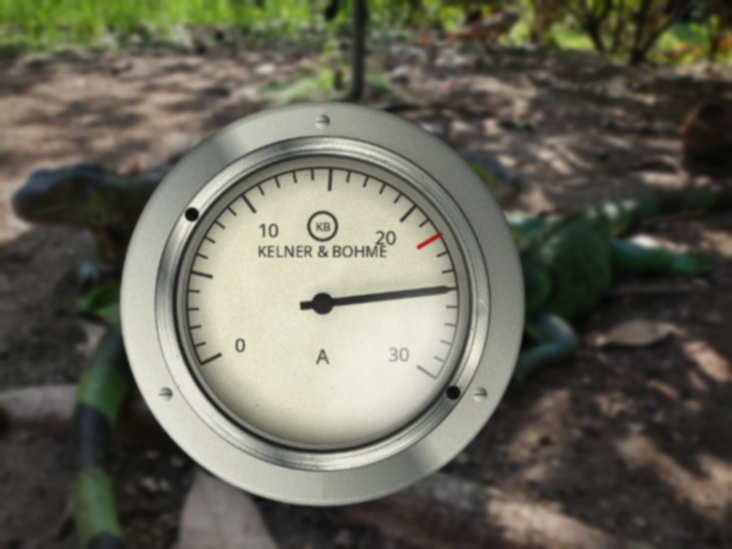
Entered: value=25 unit=A
